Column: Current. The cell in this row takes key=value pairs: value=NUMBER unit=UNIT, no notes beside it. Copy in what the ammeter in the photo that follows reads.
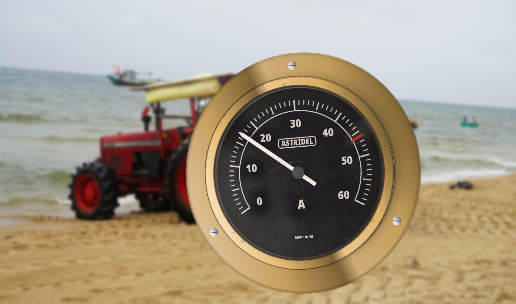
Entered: value=17 unit=A
